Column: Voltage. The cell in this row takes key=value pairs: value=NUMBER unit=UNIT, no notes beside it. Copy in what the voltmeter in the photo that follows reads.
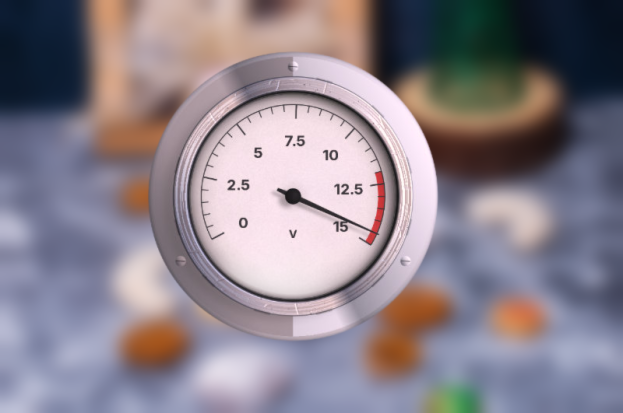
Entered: value=14.5 unit=V
